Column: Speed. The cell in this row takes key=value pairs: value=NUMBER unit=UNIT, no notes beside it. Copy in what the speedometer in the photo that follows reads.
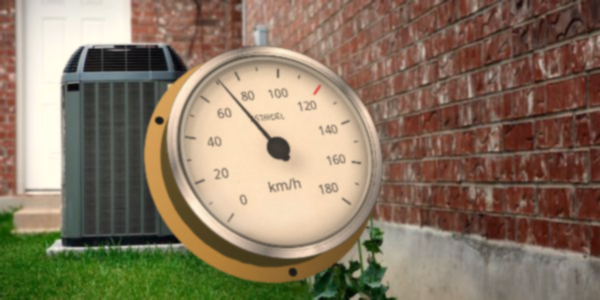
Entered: value=70 unit=km/h
